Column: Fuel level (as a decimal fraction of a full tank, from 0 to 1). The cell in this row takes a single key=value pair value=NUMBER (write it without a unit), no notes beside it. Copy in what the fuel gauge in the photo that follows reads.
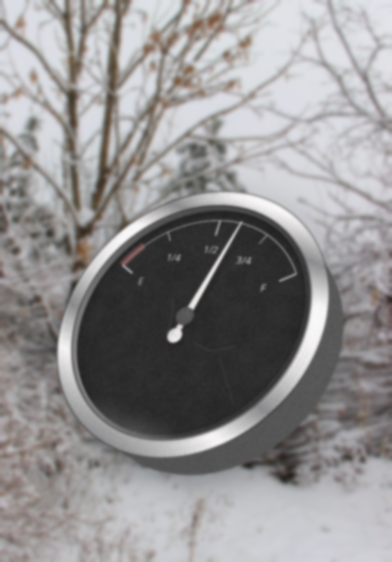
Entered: value=0.625
